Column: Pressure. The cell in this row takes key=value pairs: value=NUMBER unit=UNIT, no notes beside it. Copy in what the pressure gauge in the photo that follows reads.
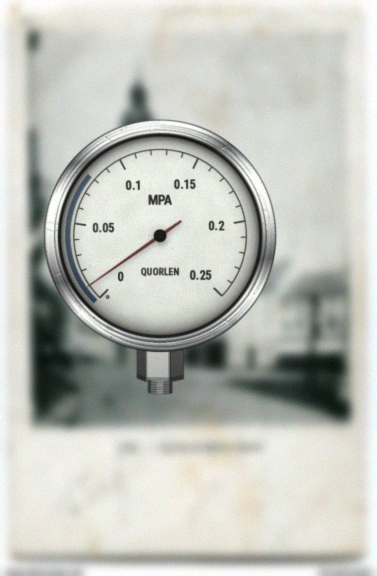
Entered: value=0.01 unit=MPa
